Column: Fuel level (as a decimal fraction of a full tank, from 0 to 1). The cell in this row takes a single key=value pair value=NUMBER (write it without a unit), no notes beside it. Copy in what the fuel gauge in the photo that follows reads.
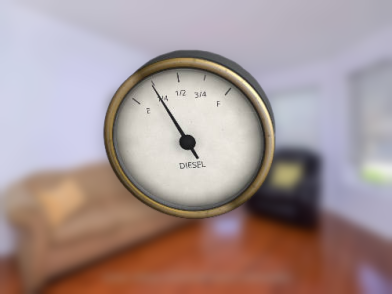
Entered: value=0.25
